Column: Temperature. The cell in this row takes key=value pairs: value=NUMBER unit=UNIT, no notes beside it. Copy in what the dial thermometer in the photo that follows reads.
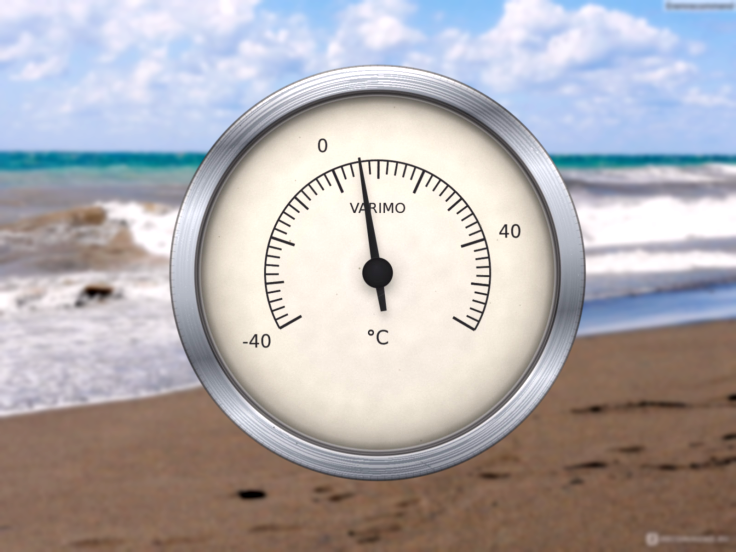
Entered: value=6 unit=°C
